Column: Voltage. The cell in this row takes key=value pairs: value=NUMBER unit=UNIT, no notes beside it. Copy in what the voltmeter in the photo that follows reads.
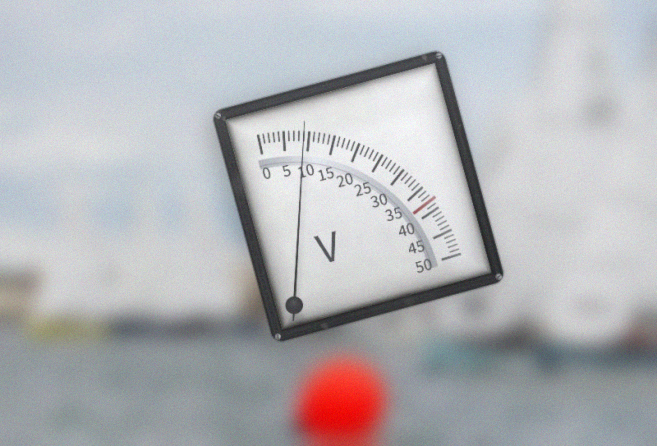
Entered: value=9 unit=V
